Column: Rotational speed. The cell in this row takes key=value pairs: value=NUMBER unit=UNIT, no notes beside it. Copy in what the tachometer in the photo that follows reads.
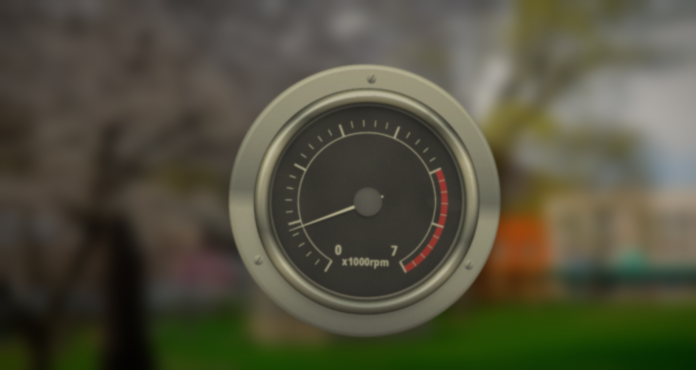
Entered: value=900 unit=rpm
